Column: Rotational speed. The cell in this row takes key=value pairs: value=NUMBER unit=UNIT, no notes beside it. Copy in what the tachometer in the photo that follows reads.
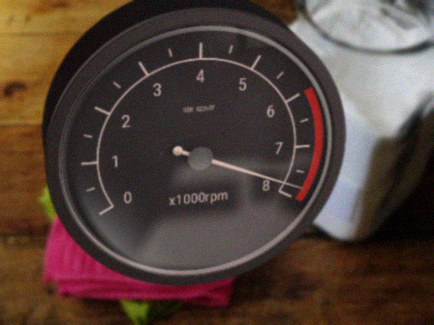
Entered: value=7750 unit=rpm
